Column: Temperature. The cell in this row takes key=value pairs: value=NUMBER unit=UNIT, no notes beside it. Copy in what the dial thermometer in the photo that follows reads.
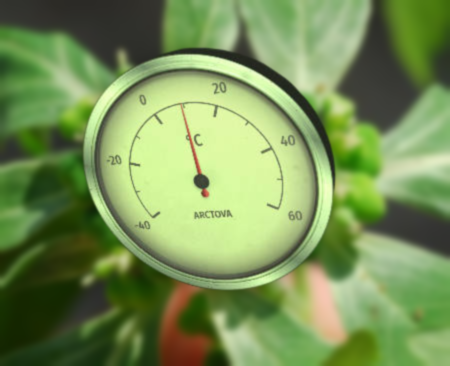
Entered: value=10 unit=°C
